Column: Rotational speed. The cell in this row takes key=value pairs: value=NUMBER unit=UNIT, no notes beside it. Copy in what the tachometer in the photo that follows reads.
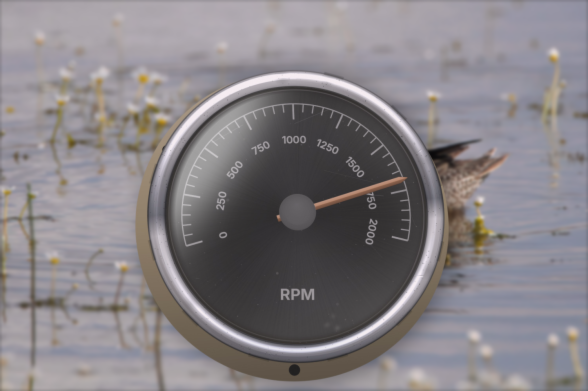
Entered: value=1700 unit=rpm
